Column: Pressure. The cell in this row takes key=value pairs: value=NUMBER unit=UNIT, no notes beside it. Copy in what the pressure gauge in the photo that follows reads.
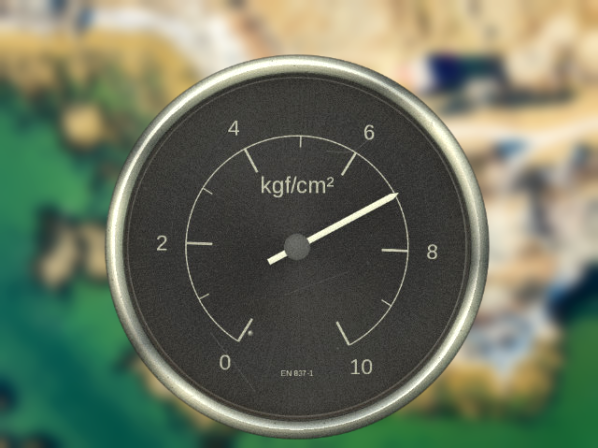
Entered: value=7 unit=kg/cm²
